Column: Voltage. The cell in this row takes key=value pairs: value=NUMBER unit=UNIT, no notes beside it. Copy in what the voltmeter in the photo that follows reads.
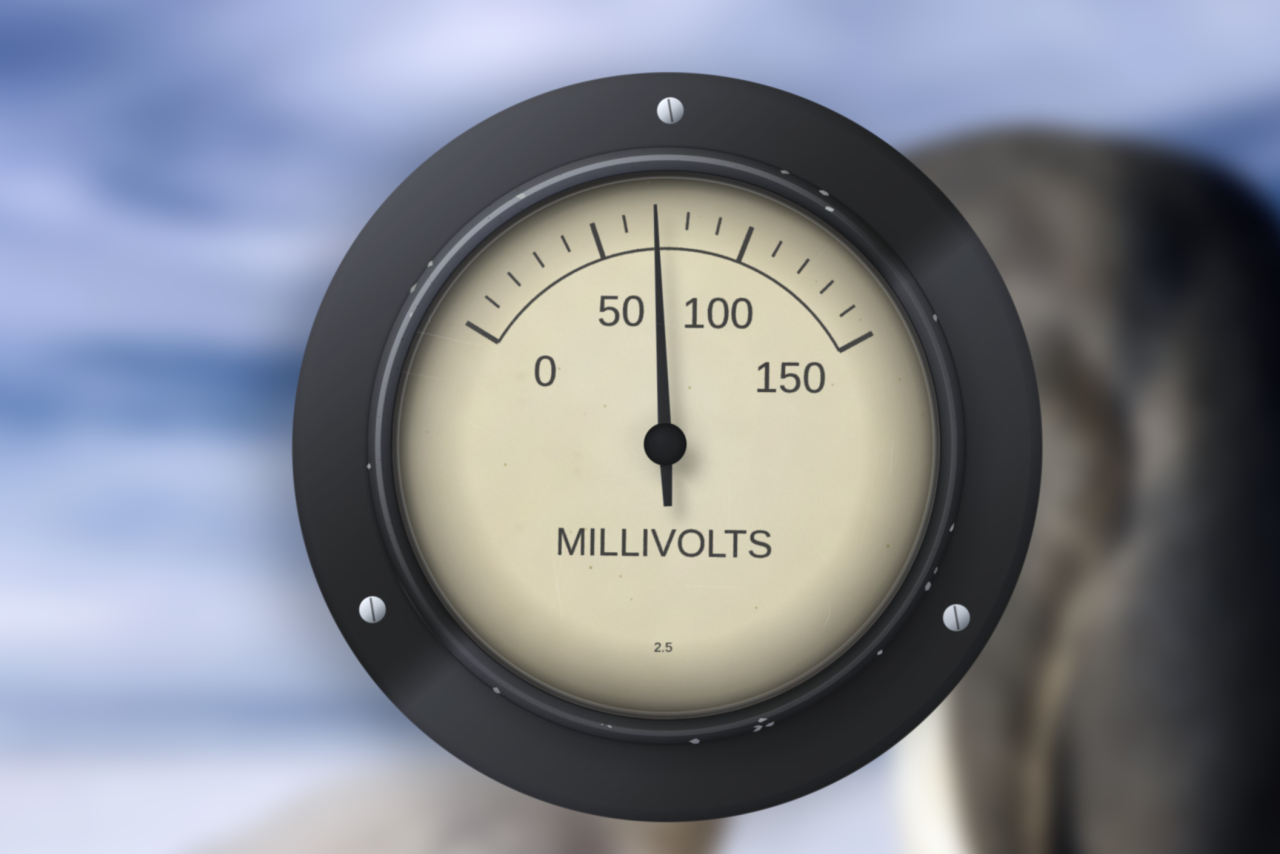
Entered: value=70 unit=mV
